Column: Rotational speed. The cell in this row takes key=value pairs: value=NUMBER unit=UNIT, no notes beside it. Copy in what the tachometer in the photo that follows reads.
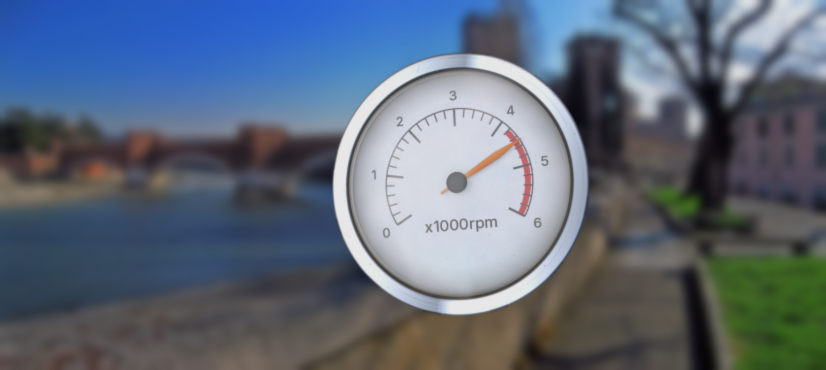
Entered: value=4500 unit=rpm
